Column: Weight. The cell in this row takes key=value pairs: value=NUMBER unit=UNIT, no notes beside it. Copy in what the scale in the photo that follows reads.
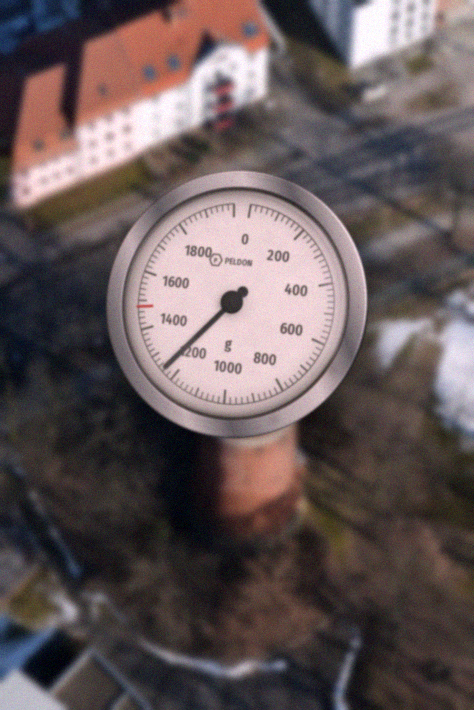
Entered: value=1240 unit=g
